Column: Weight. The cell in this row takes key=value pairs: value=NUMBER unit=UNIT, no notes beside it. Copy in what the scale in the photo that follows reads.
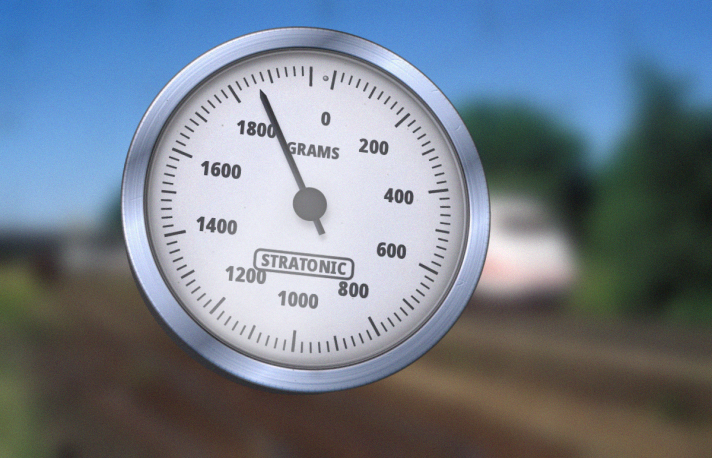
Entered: value=1860 unit=g
